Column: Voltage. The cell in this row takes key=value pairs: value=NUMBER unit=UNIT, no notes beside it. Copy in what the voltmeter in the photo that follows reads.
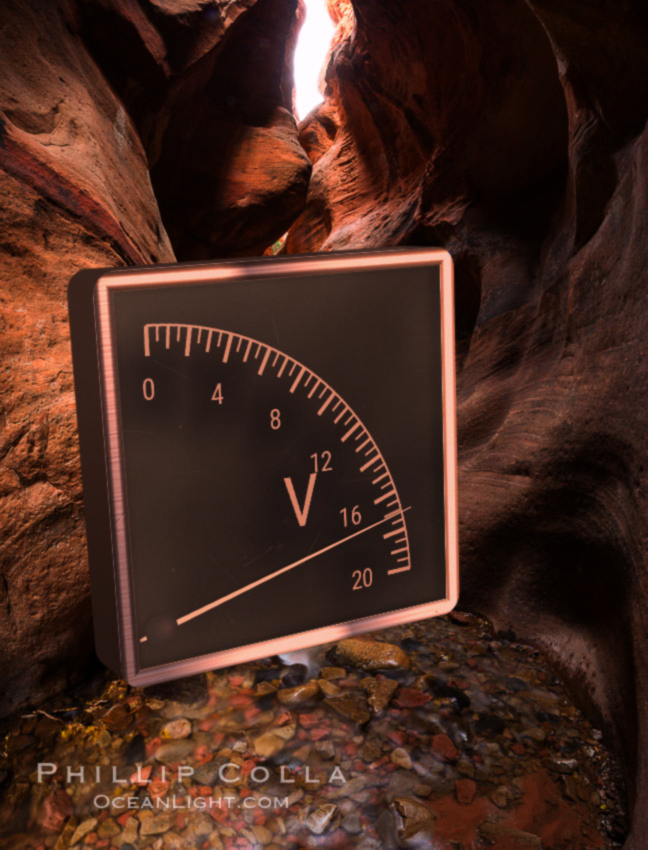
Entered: value=17 unit=V
